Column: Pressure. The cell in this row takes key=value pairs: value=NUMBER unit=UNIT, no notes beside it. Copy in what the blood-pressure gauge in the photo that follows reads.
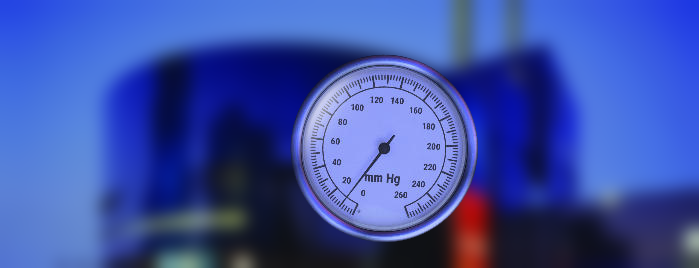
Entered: value=10 unit=mmHg
